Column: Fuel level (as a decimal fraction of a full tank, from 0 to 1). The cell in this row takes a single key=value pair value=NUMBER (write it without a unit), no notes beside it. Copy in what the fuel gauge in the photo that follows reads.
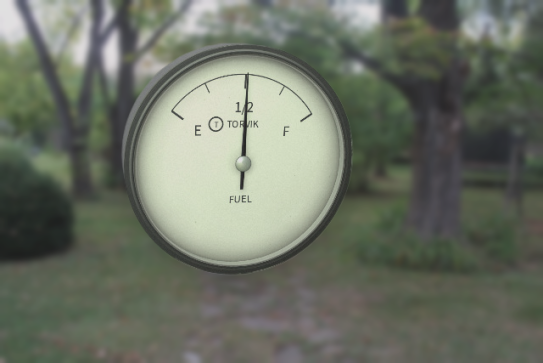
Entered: value=0.5
